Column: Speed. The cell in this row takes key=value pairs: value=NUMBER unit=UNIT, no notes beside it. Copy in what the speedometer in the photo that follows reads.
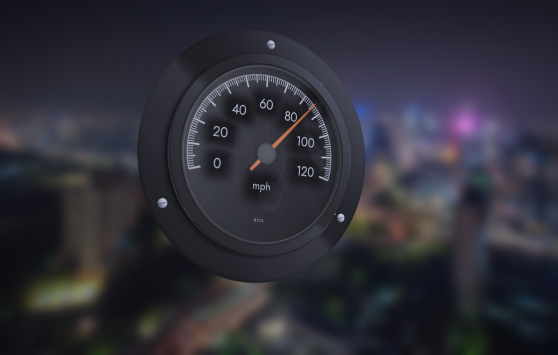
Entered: value=85 unit=mph
